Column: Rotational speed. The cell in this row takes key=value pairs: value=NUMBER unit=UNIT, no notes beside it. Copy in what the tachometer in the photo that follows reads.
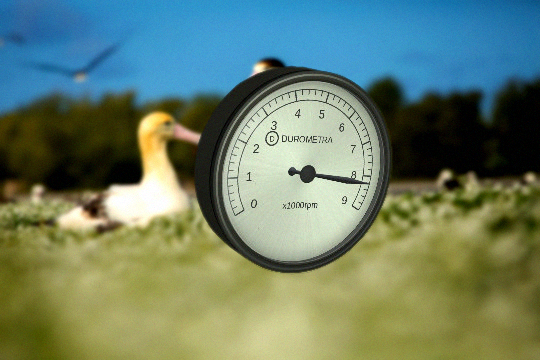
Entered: value=8200 unit=rpm
